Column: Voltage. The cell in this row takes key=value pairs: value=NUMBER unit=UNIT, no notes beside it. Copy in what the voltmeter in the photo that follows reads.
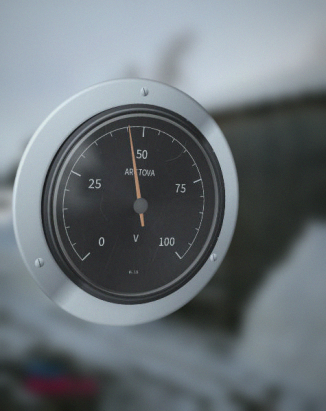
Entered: value=45 unit=V
